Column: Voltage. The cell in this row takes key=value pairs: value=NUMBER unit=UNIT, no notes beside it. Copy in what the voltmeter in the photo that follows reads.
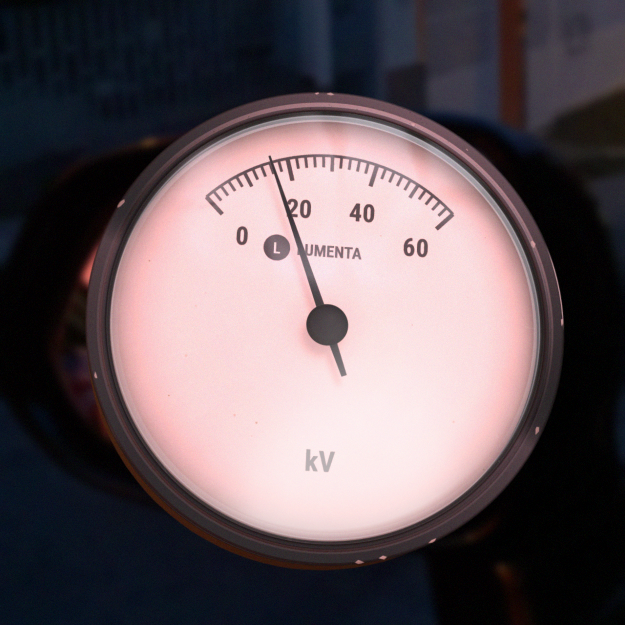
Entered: value=16 unit=kV
